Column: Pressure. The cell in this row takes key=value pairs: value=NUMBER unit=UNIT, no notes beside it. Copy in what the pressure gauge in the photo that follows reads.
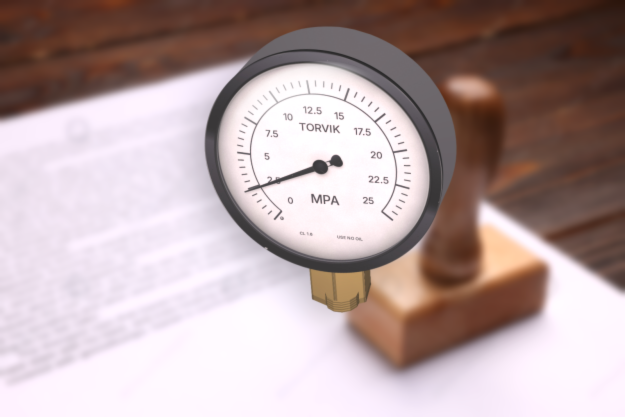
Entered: value=2.5 unit=MPa
